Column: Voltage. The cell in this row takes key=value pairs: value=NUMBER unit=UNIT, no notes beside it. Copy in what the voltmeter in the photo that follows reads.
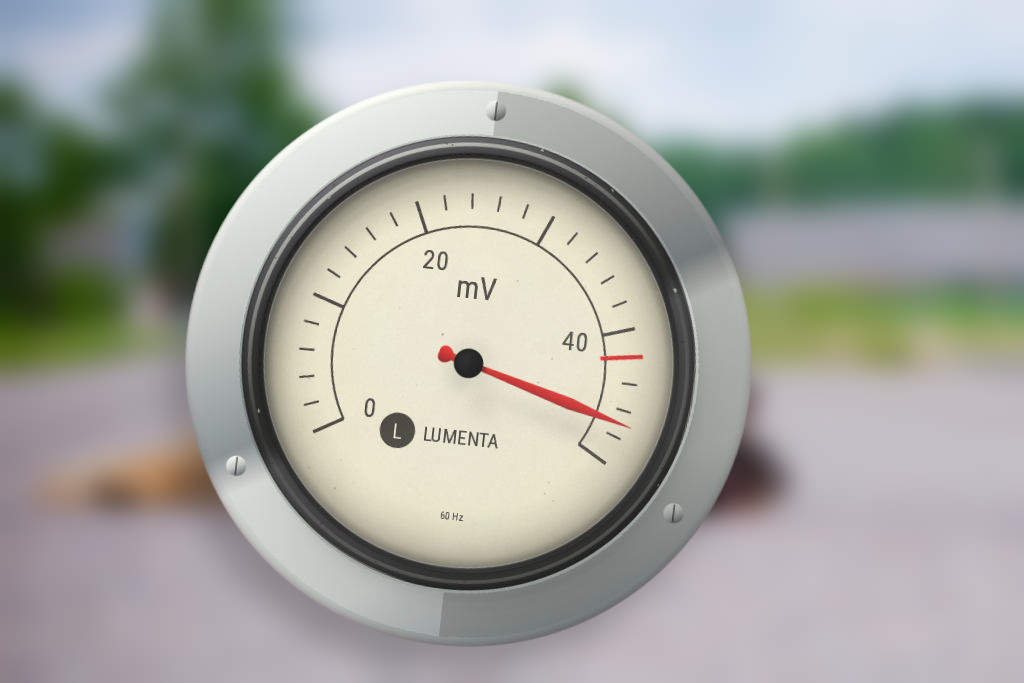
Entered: value=47 unit=mV
